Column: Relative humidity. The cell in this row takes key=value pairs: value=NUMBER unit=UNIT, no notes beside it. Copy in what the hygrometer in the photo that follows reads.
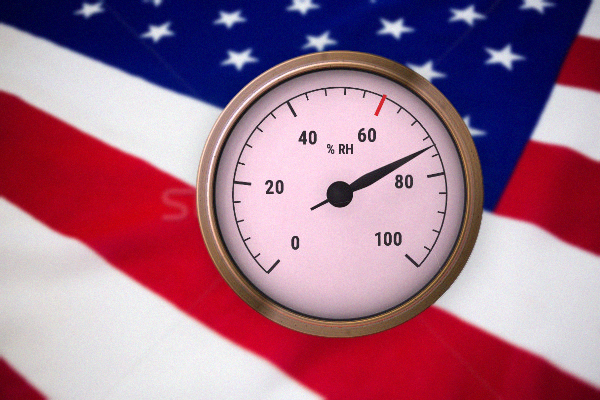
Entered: value=74 unit=%
